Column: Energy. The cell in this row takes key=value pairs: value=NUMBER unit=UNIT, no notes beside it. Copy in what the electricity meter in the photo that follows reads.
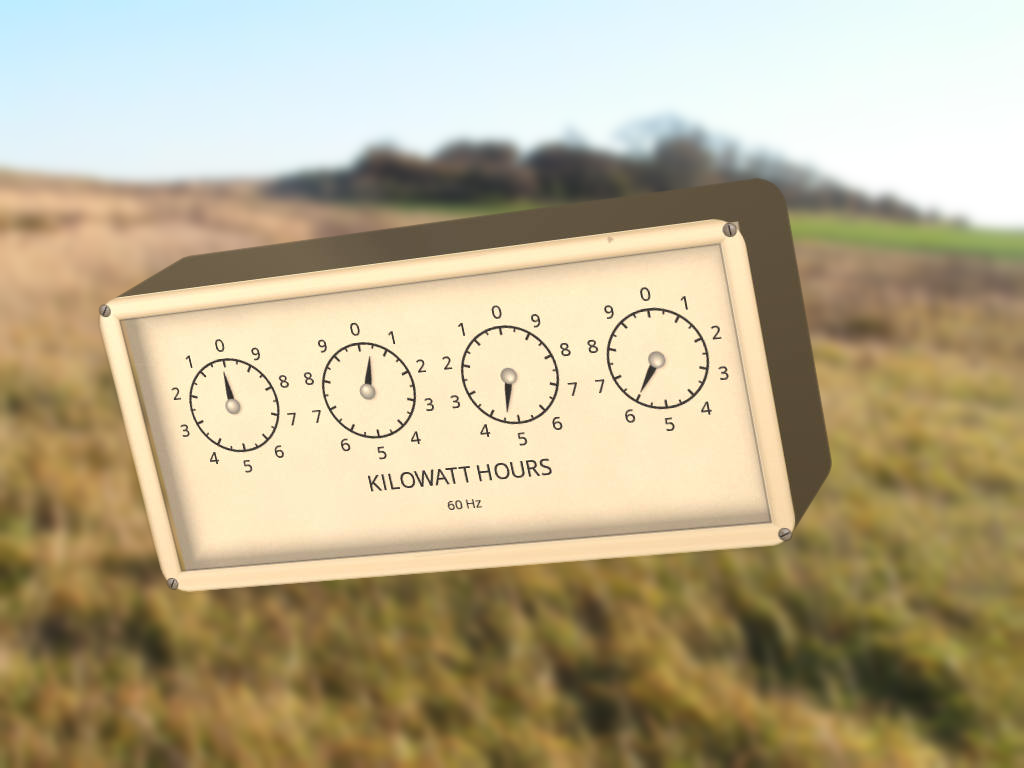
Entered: value=46 unit=kWh
